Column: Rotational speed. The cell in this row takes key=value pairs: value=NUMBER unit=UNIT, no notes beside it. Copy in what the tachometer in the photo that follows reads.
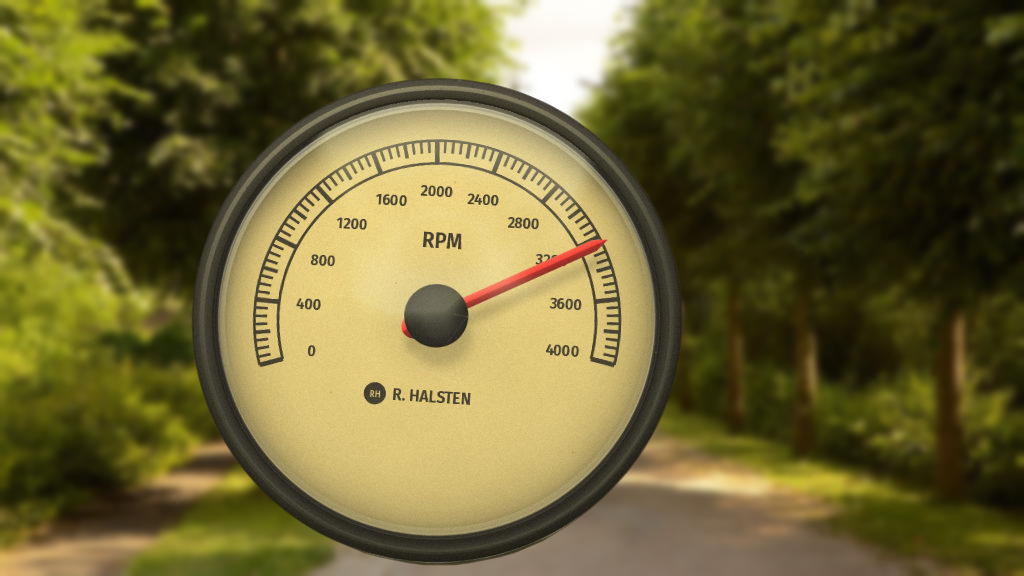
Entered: value=3250 unit=rpm
